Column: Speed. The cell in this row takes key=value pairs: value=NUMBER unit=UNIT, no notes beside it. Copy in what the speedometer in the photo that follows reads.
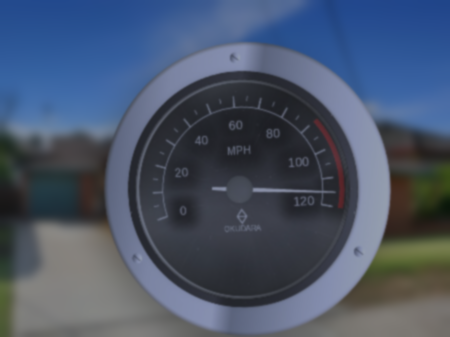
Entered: value=115 unit=mph
